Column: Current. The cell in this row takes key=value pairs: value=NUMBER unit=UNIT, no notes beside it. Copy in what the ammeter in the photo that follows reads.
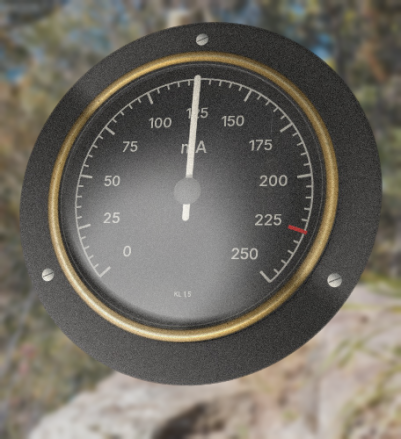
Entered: value=125 unit=mA
